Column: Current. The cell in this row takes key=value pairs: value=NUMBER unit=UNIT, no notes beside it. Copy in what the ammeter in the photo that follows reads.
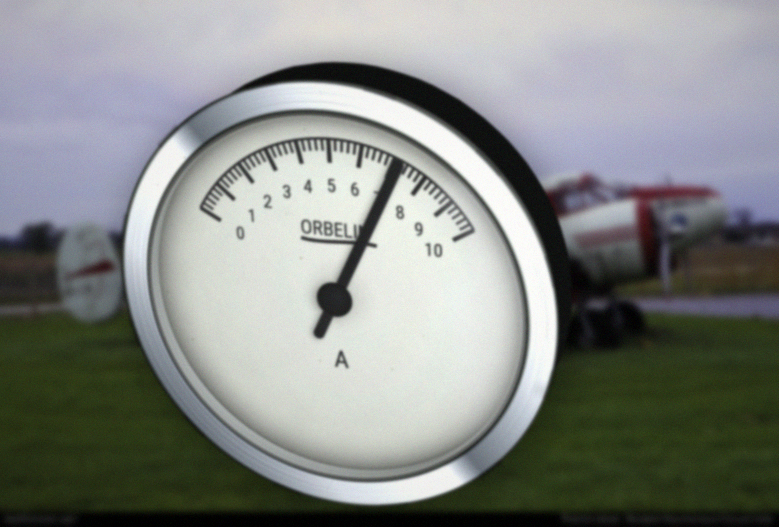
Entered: value=7.2 unit=A
